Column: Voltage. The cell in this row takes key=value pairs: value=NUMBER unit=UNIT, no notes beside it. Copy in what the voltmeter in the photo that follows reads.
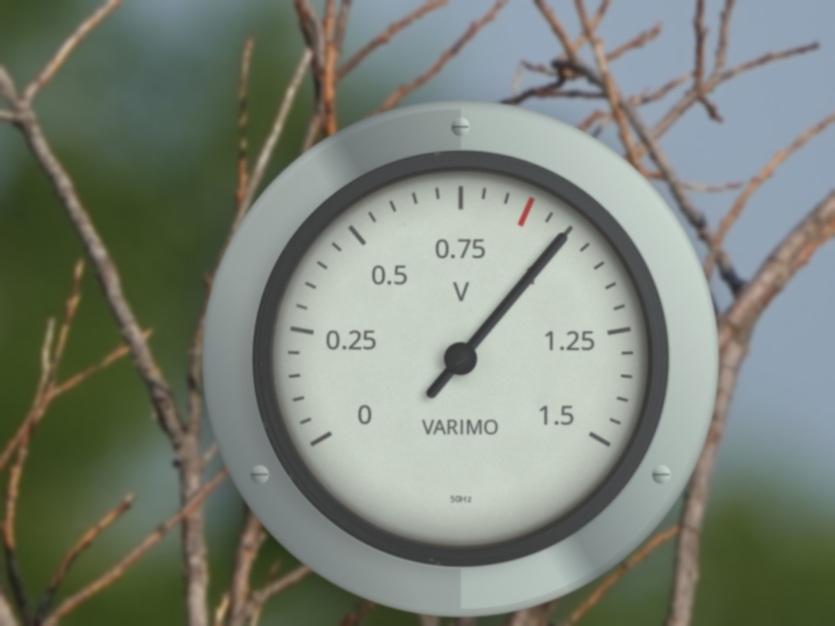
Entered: value=1 unit=V
